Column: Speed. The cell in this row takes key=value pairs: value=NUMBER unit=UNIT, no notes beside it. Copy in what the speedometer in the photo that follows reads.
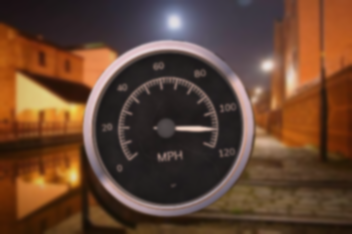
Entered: value=110 unit=mph
